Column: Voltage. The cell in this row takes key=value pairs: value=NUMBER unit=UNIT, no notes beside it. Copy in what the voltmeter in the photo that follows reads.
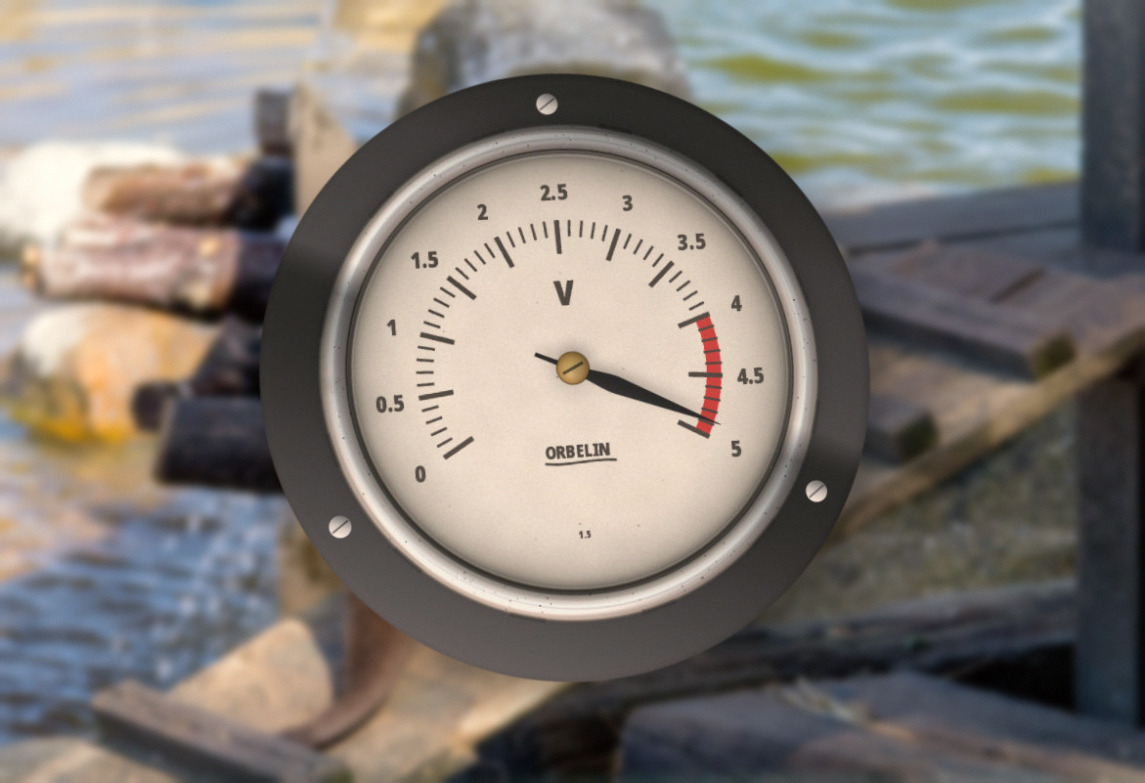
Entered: value=4.9 unit=V
